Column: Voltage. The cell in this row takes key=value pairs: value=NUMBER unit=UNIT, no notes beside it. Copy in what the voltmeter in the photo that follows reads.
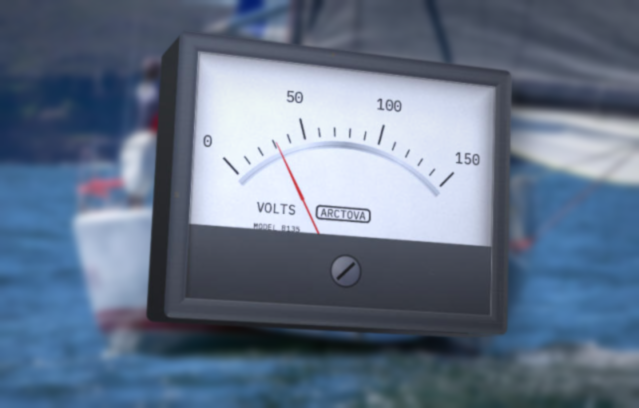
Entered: value=30 unit=V
